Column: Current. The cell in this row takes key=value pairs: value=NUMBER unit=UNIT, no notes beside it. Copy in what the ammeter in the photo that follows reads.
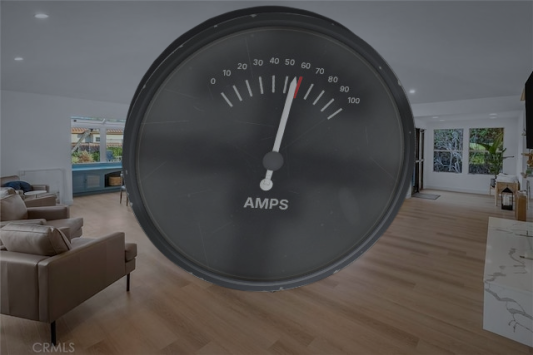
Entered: value=55 unit=A
